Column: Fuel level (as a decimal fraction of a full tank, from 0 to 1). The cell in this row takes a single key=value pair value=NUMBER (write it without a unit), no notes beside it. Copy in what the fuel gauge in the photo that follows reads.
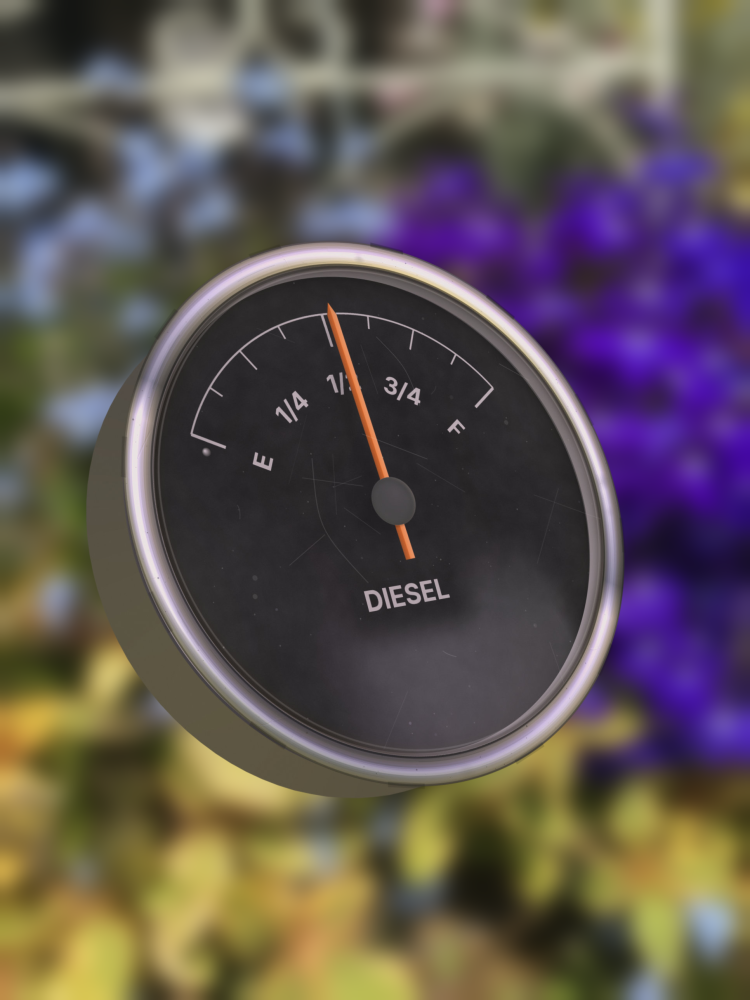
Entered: value=0.5
